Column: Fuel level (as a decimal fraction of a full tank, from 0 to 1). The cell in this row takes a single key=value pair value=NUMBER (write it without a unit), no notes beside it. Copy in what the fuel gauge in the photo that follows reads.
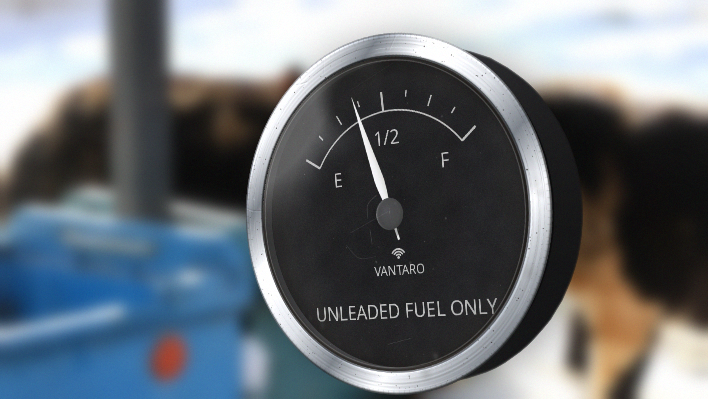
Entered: value=0.375
